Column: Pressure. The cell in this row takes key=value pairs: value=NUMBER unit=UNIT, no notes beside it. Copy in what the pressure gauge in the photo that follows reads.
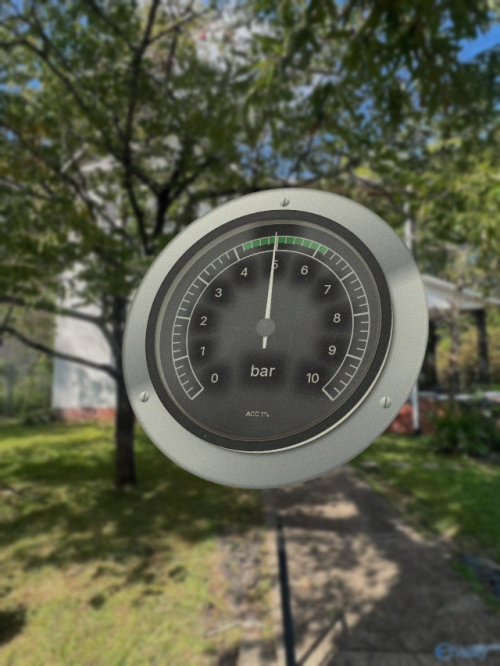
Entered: value=5 unit=bar
